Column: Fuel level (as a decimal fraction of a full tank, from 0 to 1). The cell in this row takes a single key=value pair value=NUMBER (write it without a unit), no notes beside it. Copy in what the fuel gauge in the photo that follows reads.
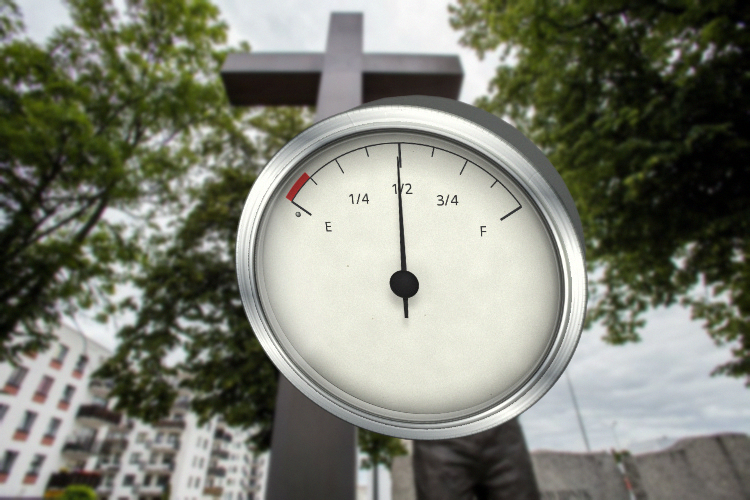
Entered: value=0.5
